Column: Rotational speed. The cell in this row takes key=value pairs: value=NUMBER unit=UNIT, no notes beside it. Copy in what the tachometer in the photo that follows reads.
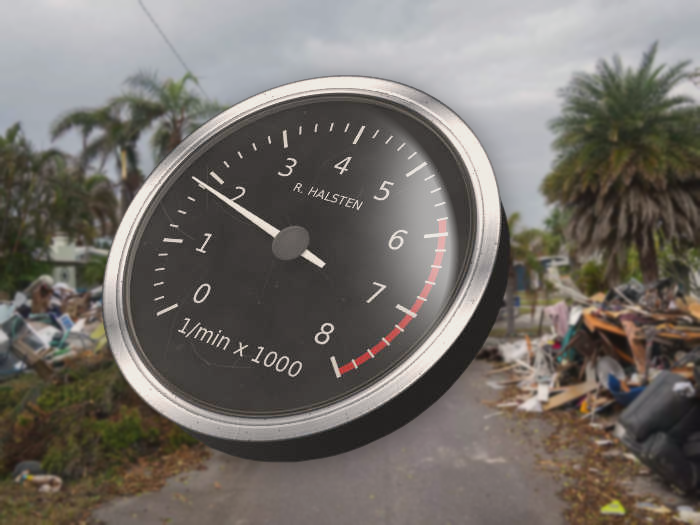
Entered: value=1800 unit=rpm
